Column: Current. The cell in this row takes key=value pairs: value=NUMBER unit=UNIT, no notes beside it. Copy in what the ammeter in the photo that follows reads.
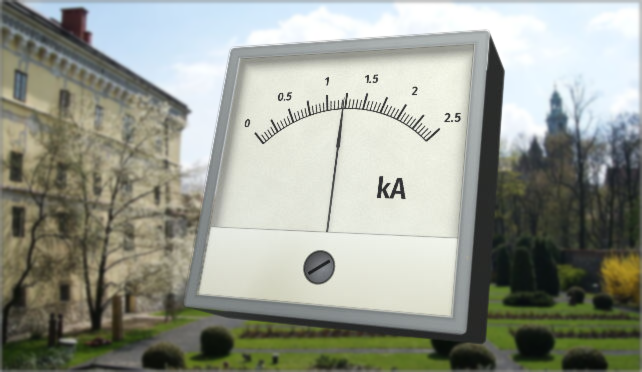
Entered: value=1.25 unit=kA
